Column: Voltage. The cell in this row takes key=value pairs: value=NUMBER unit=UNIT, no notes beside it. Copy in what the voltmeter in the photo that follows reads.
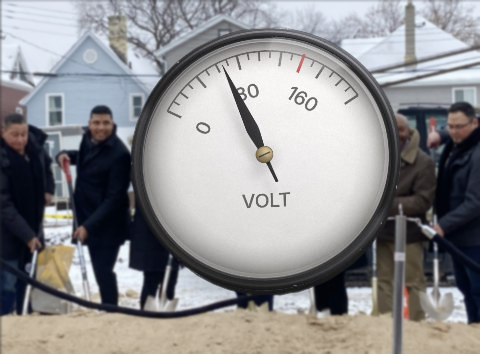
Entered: value=65 unit=V
